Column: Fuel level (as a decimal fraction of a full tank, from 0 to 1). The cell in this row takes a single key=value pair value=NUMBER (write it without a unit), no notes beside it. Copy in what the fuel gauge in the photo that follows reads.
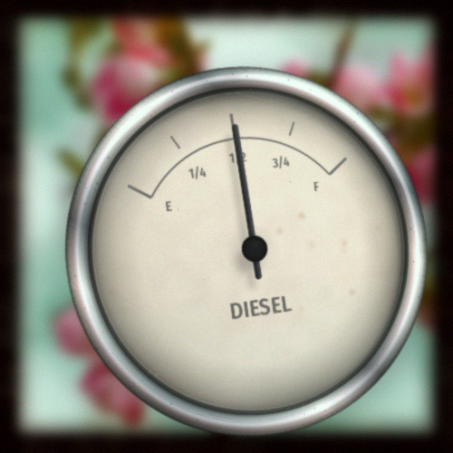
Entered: value=0.5
